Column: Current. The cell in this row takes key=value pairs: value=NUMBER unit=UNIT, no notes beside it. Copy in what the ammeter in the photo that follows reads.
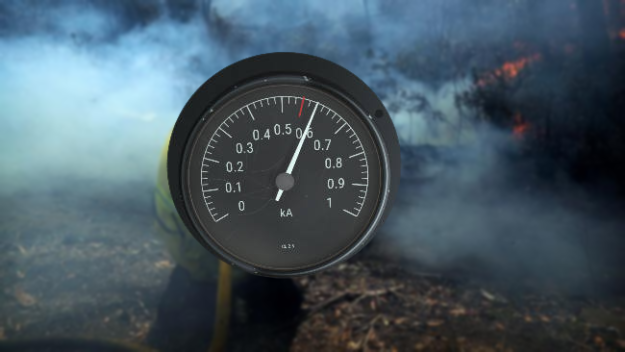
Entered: value=0.6 unit=kA
